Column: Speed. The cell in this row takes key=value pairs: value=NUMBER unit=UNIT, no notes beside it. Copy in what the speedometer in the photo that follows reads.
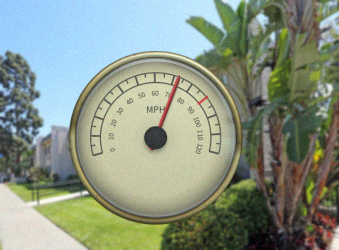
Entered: value=72.5 unit=mph
